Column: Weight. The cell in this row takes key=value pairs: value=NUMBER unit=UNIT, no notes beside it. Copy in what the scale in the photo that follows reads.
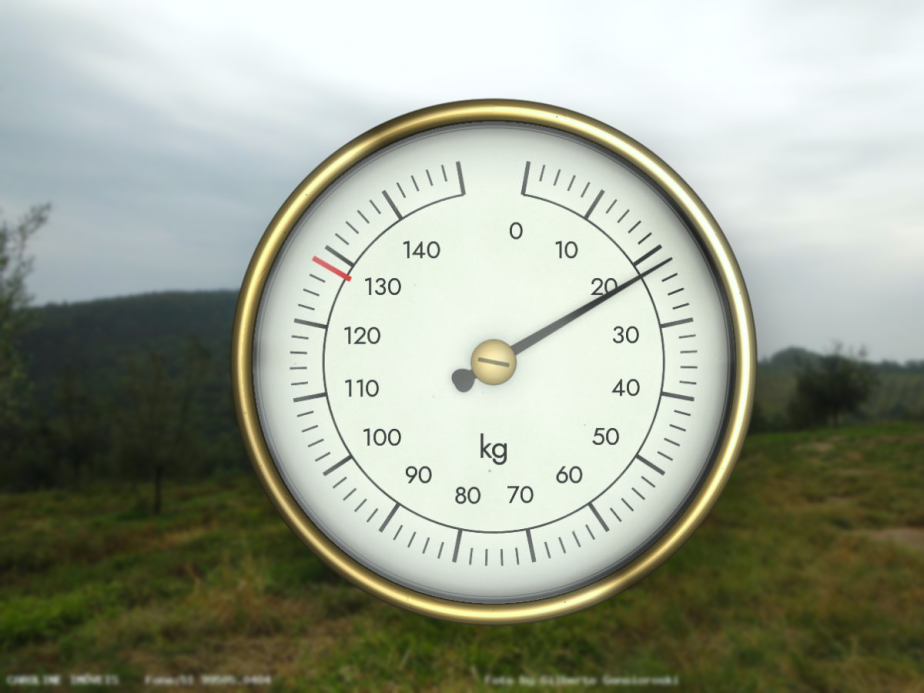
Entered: value=22 unit=kg
